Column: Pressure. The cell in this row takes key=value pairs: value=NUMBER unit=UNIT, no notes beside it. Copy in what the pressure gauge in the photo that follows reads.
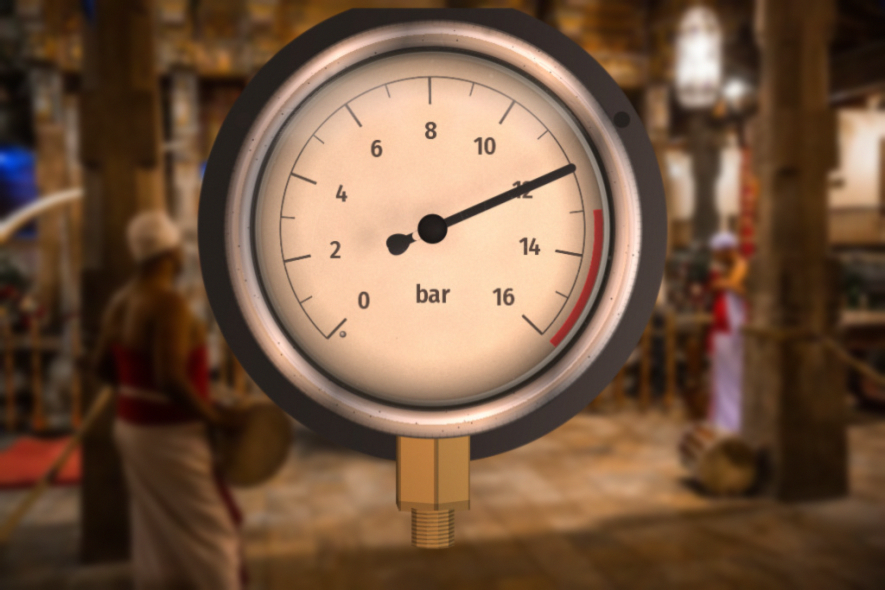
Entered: value=12 unit=bar
